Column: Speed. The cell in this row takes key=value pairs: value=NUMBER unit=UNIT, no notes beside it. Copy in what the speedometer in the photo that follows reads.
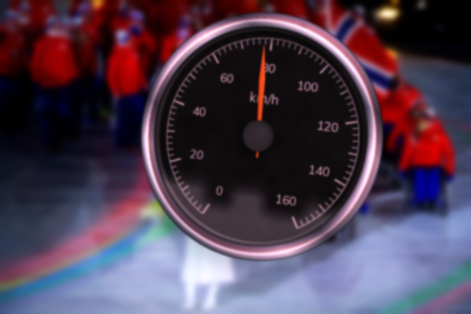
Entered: value=78 unit=km/h
